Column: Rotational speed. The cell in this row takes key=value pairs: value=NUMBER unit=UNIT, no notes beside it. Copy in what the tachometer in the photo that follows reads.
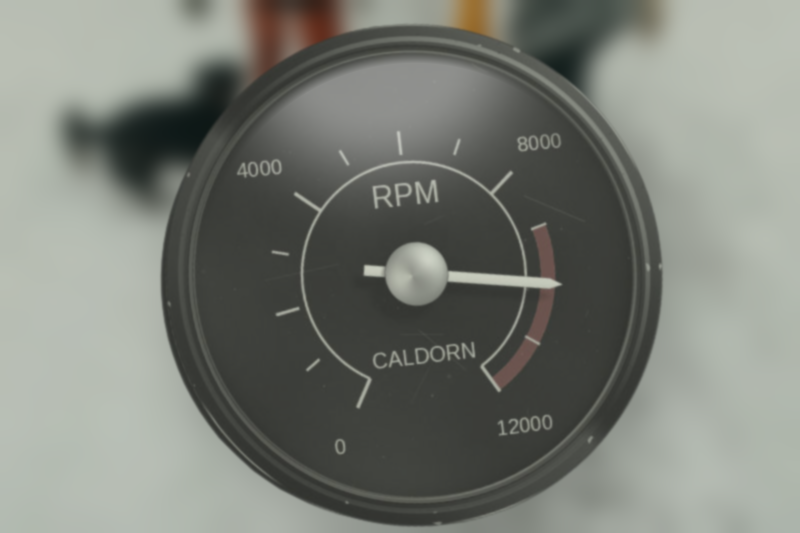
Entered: value=10000 unit=rpm
